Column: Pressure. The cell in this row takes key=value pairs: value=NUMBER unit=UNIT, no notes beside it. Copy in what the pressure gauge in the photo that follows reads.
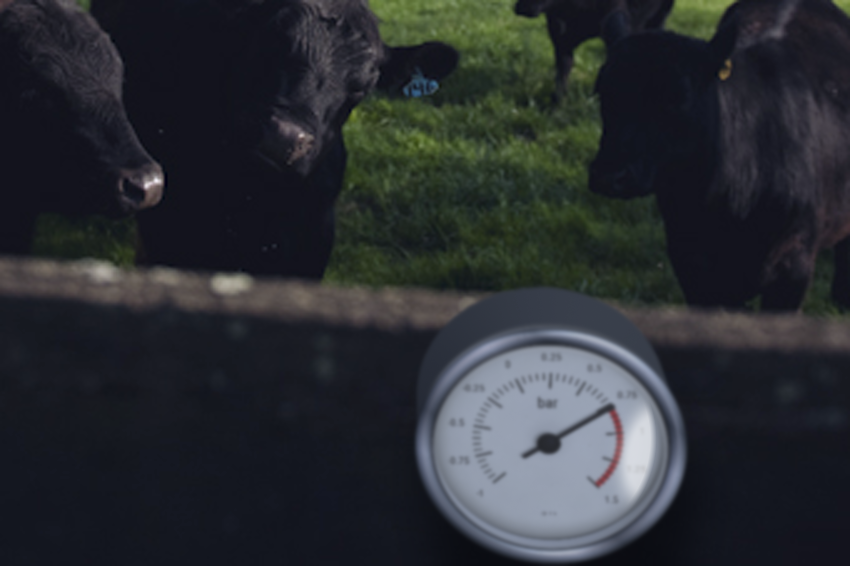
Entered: value=0.75 unit=bar
